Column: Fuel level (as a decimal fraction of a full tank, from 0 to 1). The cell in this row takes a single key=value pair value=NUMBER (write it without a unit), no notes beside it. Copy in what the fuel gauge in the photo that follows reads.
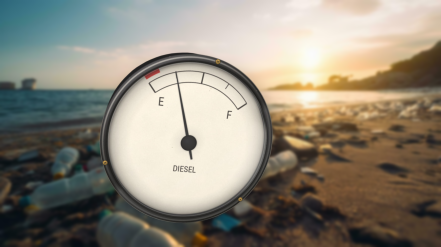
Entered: value=0.25
